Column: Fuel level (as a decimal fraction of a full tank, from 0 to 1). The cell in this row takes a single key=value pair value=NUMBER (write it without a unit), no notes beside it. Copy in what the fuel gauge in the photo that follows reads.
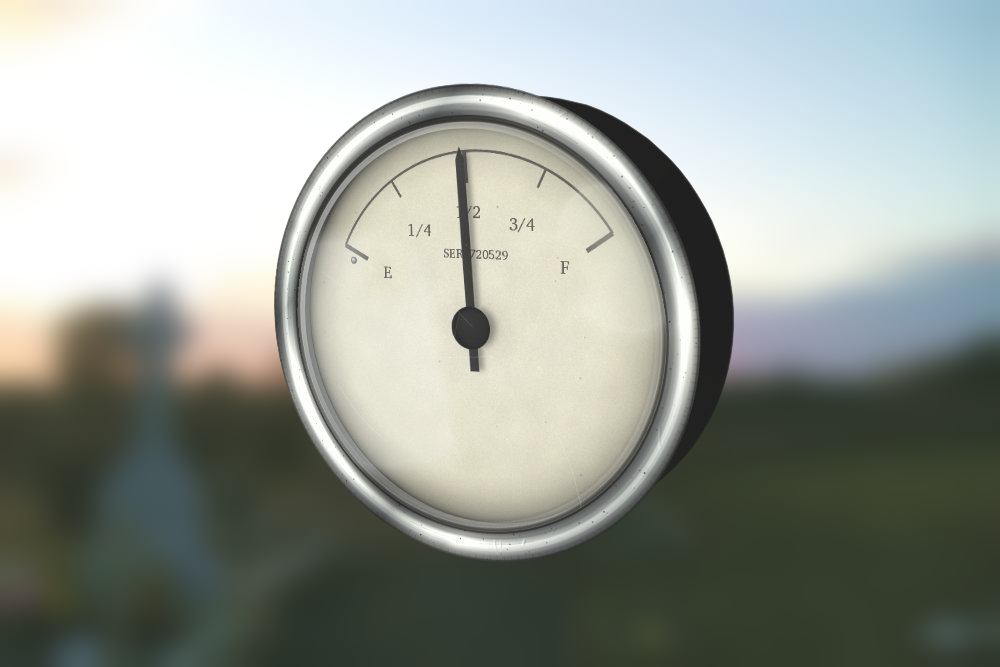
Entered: value=0.5
